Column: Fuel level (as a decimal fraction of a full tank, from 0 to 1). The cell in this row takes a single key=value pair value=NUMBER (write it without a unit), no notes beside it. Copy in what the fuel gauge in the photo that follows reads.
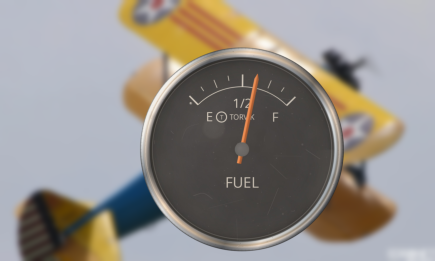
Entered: value=0.625
